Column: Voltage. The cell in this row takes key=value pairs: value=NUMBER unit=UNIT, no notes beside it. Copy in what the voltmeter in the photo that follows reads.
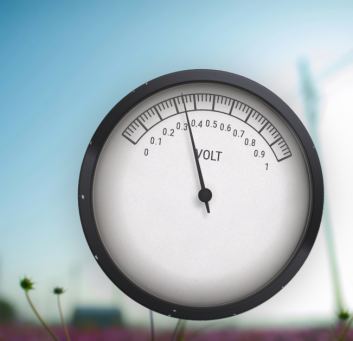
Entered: value=0.34 unit=V
